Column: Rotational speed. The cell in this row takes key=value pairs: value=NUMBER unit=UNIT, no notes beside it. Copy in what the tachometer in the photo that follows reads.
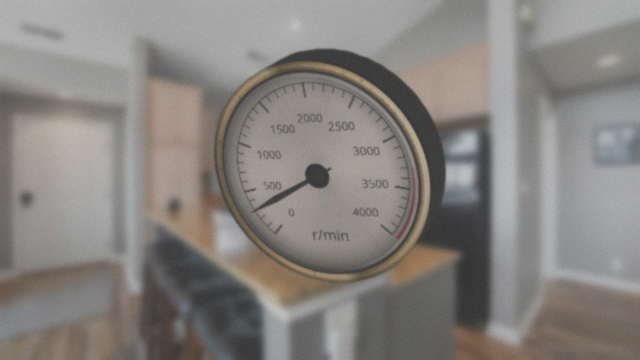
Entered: value=300 unit=rpm
